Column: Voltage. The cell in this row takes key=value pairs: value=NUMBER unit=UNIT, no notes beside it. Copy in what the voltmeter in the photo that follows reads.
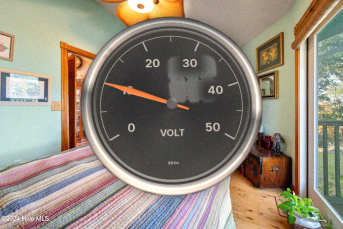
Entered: value=10 unit=V
